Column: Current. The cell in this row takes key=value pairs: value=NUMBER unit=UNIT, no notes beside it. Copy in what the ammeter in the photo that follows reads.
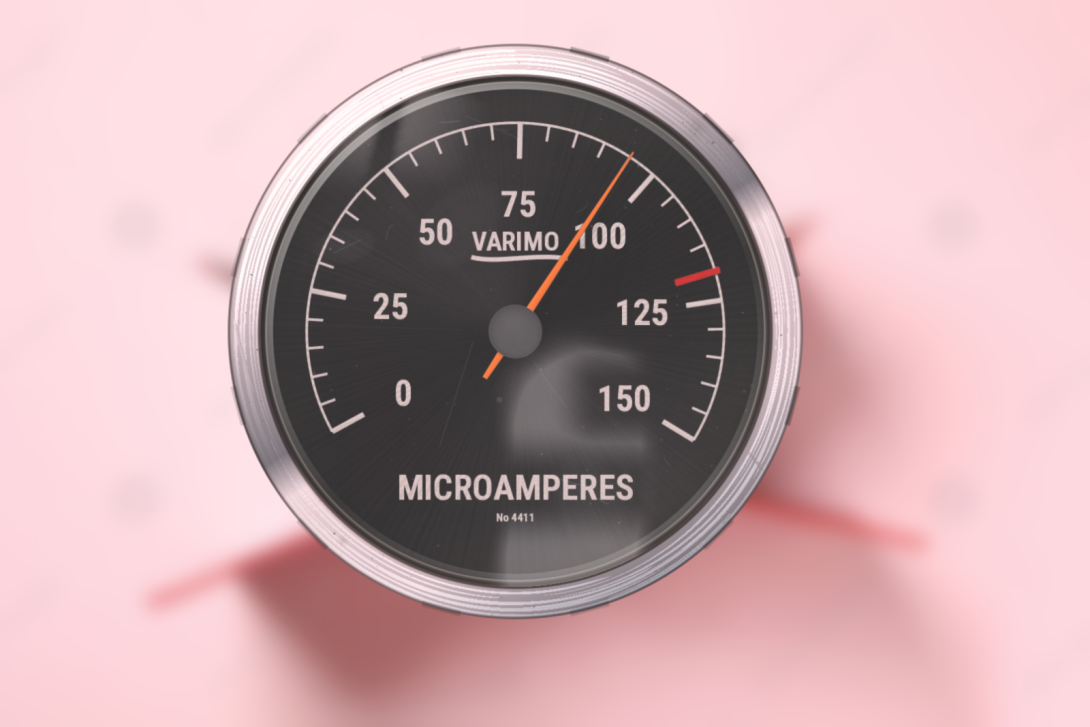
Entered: value=95 unit=µA
